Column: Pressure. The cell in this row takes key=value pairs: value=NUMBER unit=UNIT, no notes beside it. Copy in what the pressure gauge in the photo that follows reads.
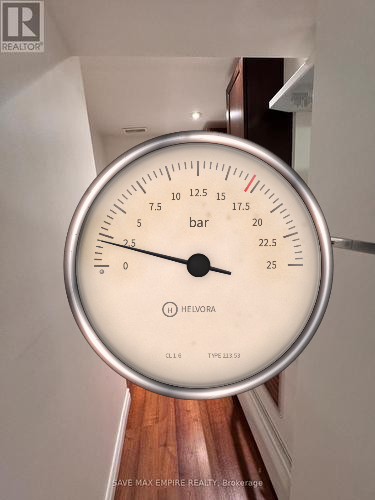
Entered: value=2 unit=bar
